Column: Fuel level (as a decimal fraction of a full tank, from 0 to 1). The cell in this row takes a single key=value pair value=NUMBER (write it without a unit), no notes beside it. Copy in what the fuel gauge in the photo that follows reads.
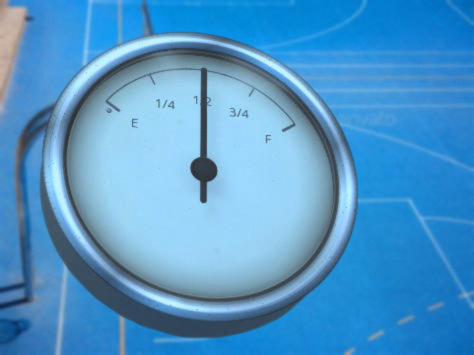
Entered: value=0.5
